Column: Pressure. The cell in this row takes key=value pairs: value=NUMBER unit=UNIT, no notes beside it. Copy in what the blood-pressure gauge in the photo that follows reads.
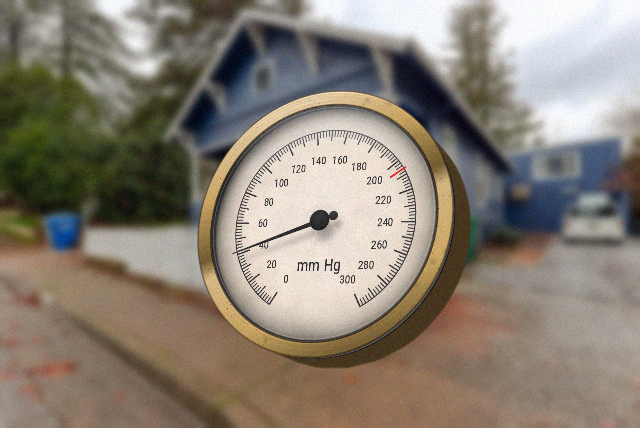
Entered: value=40 unit=mmHg
